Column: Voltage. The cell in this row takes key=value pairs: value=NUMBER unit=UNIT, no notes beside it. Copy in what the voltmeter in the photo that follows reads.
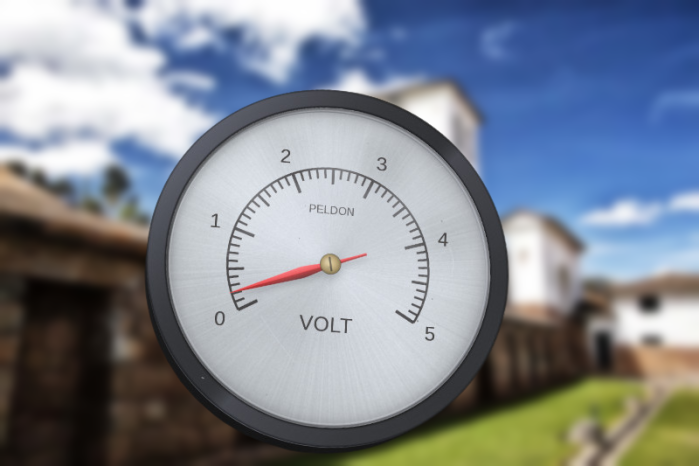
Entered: value=0.2 unit=V
